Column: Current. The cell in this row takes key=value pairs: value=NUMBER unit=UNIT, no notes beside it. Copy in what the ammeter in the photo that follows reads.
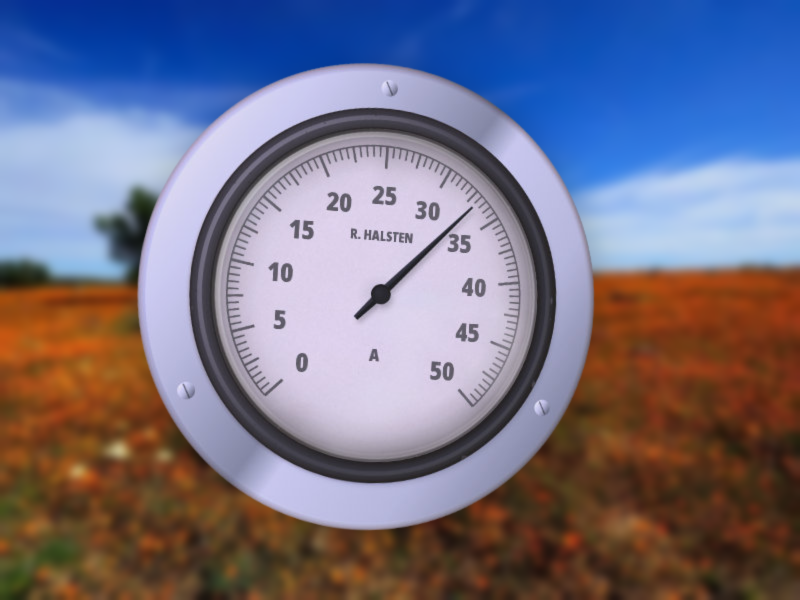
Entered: value=33 unit=A
